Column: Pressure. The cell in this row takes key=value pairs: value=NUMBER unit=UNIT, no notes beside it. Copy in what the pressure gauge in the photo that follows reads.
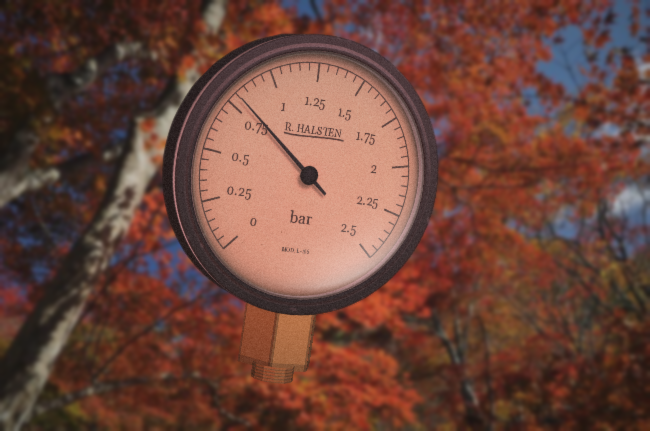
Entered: value=0.8 unit=bar
